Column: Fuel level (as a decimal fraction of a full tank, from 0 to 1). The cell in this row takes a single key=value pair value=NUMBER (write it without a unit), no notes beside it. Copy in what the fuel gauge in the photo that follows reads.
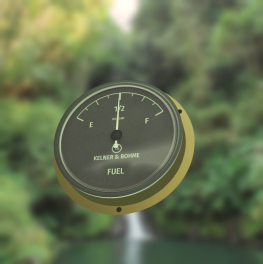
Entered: value=0.5
